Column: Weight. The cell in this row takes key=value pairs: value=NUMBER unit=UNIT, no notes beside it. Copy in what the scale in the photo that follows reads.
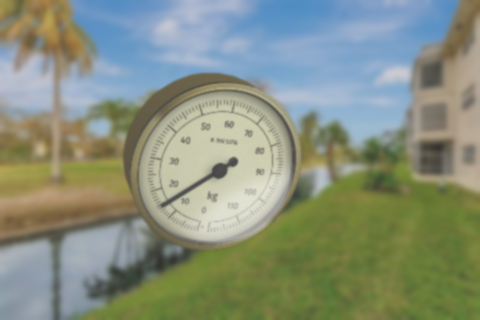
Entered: value=15 unit=kg
